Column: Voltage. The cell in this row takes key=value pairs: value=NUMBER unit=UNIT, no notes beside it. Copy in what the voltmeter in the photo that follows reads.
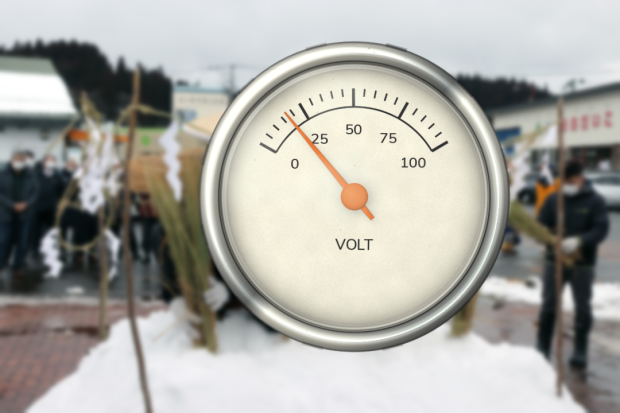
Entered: value=17.5 unit=V
